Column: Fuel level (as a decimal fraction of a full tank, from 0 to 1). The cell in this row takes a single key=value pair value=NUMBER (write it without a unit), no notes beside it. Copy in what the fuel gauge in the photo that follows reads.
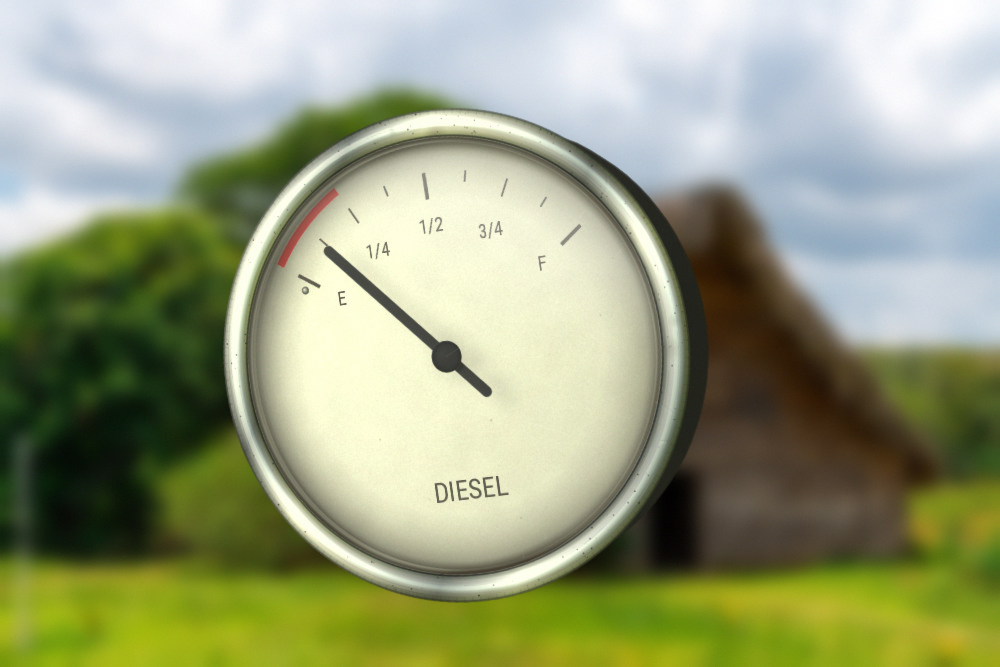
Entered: value=0.125
